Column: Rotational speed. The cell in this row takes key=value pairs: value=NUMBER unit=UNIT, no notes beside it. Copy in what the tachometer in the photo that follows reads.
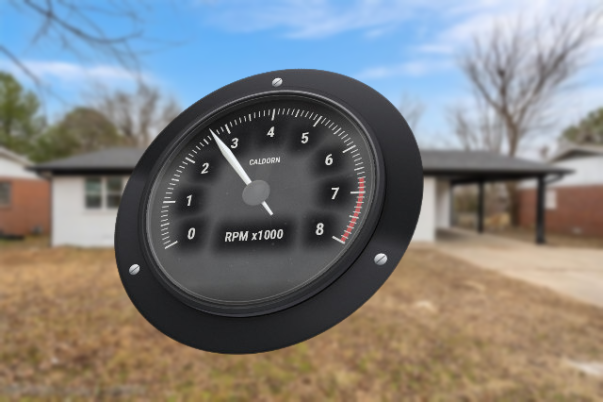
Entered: value=2700 unit=rpm
